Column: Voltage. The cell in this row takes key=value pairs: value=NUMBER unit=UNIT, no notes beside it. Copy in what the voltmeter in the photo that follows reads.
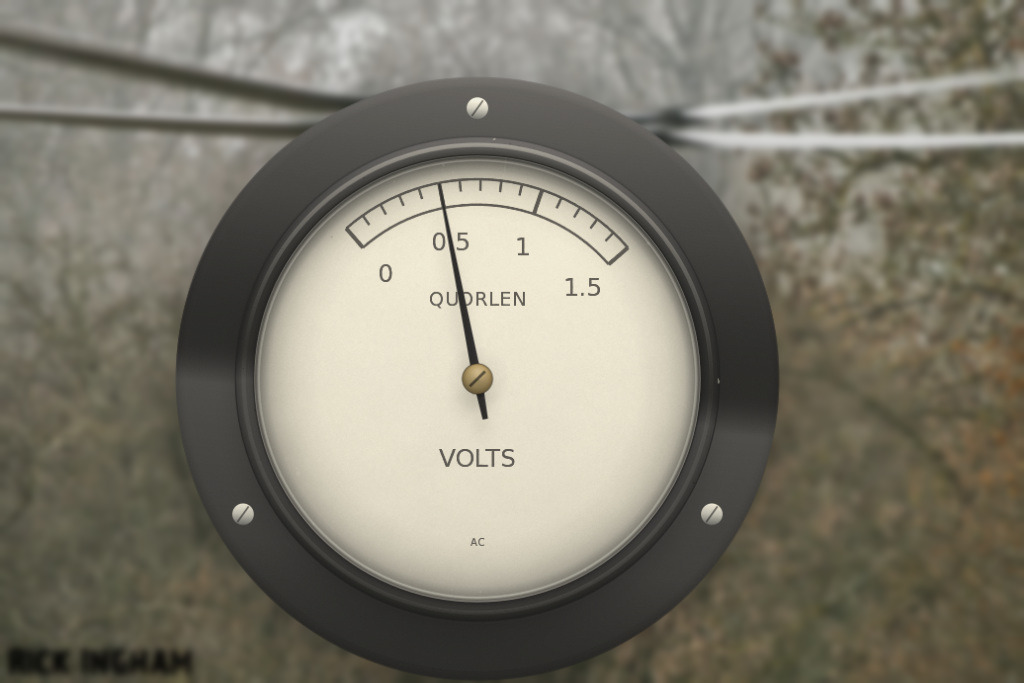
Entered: value=0.5 unit=V
